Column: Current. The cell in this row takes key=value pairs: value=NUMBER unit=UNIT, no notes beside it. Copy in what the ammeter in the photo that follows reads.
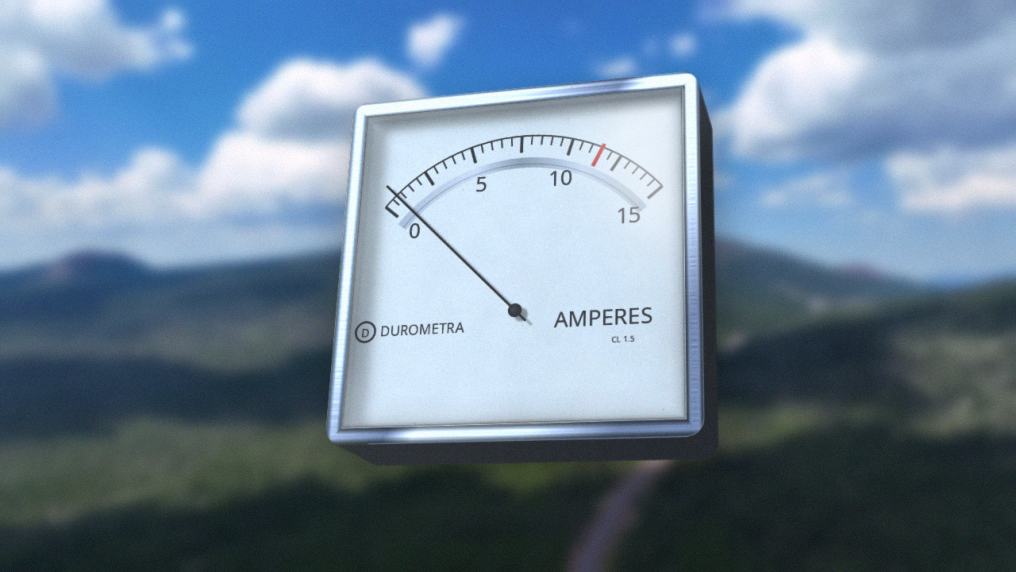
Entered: value=0.75 unit=A
